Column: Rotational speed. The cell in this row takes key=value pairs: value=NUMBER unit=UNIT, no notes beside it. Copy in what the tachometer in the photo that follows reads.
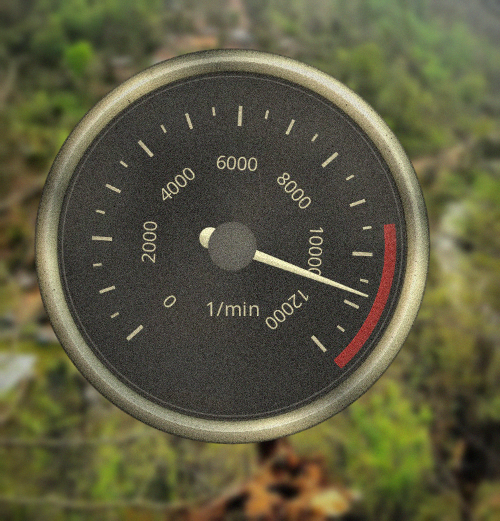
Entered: value=10750 unit=rpm
